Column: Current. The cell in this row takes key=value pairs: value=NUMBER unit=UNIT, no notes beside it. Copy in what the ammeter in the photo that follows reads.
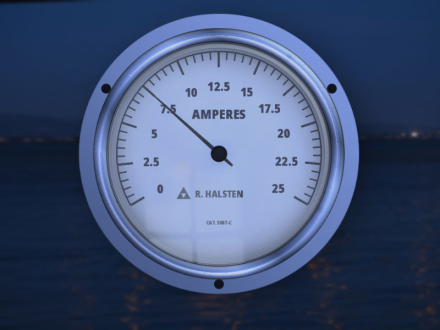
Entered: value=7.5 unit=A
